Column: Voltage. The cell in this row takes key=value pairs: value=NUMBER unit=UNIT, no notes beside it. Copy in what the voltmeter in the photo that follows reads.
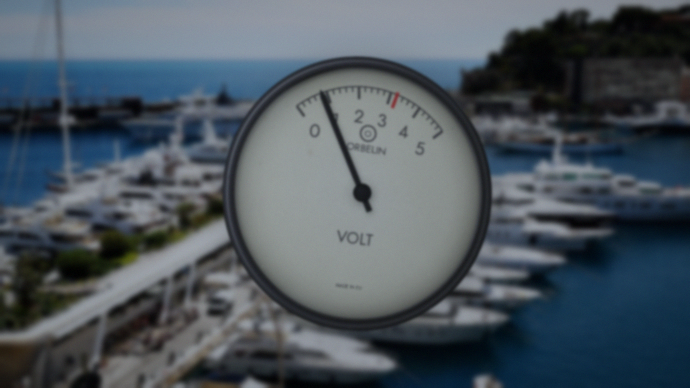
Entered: value=0.8 unit=V
